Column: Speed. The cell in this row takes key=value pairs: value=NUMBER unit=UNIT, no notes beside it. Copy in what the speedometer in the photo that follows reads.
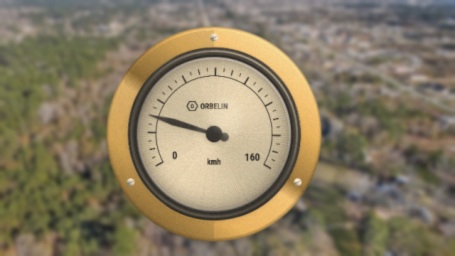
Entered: value=30 unit=km/h
